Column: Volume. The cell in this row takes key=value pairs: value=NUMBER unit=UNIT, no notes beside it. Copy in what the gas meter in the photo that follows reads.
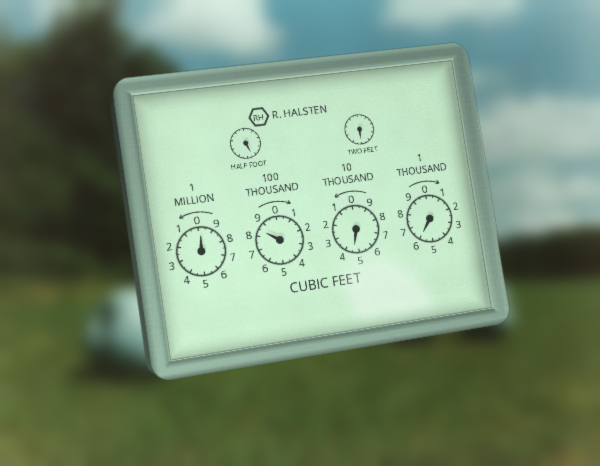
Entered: value=984600 unit=ft³
